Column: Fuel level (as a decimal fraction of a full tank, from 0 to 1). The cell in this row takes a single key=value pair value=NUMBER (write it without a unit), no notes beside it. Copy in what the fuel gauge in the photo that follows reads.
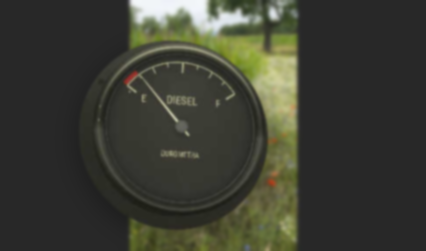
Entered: value=0.125
